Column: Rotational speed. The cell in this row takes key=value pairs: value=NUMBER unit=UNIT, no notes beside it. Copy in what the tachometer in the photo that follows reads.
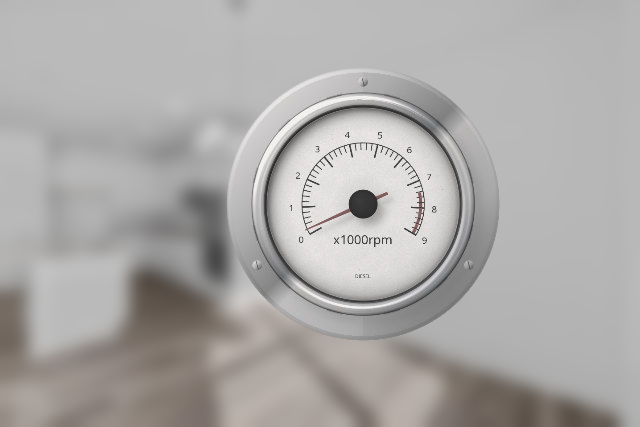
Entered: value=200 unit=rpm
